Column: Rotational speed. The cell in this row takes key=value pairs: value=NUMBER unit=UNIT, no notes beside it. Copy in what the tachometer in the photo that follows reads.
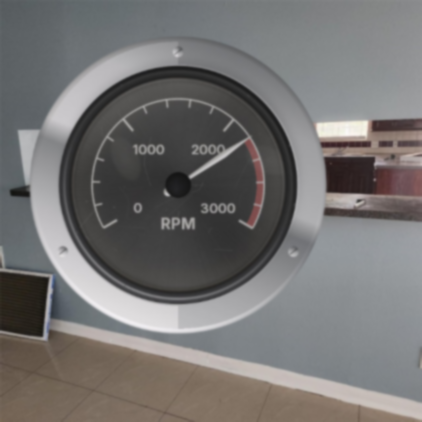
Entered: value=2200 unit=rpm
